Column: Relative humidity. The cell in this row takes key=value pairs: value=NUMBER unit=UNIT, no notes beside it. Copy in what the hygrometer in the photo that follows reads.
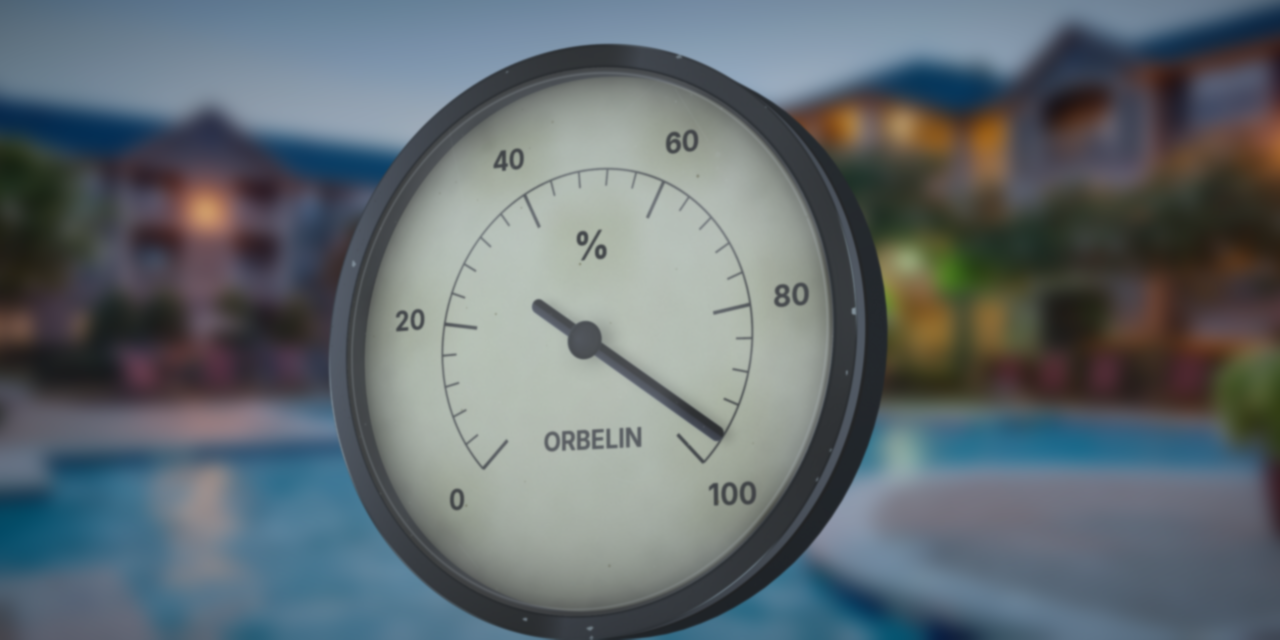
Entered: value=96 unit=%
